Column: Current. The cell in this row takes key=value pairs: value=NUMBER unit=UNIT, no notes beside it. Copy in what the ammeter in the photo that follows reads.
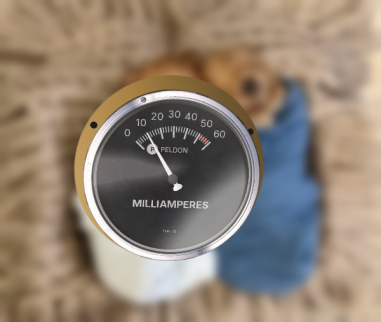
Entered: value=10 unit=mA
